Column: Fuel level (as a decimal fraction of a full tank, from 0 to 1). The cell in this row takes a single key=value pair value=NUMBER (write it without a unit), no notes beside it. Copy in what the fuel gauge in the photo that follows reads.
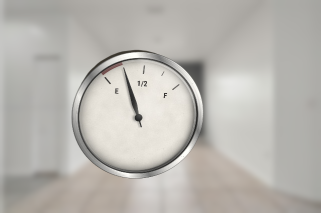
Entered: value=0.25
